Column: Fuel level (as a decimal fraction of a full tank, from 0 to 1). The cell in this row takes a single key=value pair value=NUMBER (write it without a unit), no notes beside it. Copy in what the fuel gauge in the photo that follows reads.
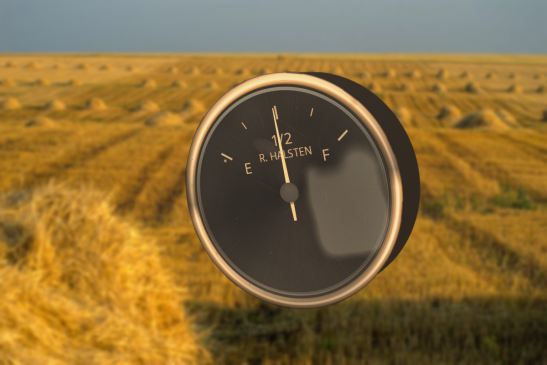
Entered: value=0.5
